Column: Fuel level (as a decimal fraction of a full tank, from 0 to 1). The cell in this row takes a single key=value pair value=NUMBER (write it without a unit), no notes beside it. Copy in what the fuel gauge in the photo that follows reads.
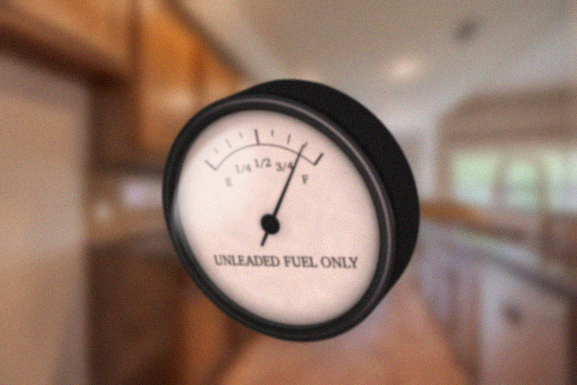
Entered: value=0.875
